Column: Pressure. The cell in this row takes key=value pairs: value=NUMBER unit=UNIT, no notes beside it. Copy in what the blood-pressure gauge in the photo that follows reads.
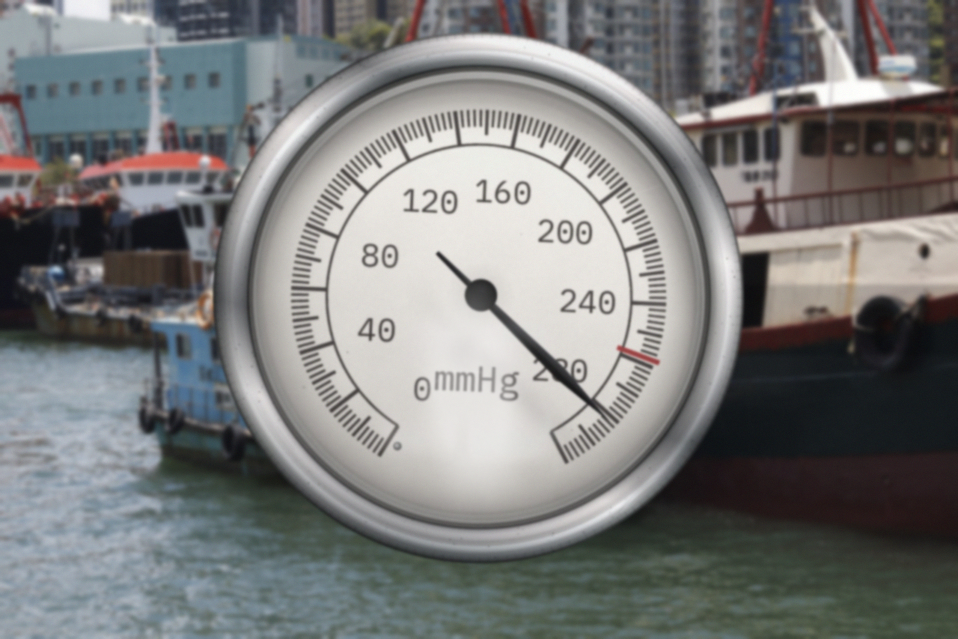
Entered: value=282 unit=mmHg
